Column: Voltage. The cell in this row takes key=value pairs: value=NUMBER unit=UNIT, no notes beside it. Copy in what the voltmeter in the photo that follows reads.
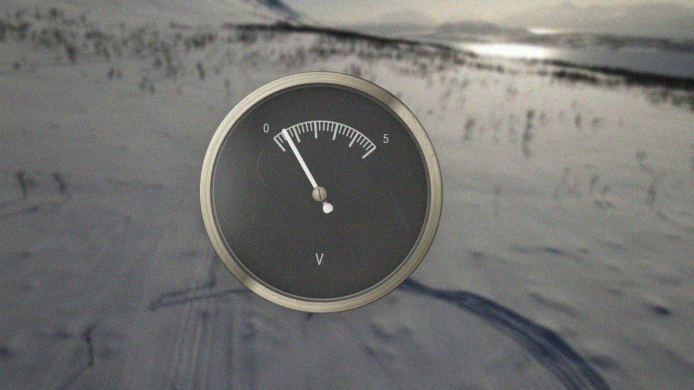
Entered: value=0.6 unit=V
